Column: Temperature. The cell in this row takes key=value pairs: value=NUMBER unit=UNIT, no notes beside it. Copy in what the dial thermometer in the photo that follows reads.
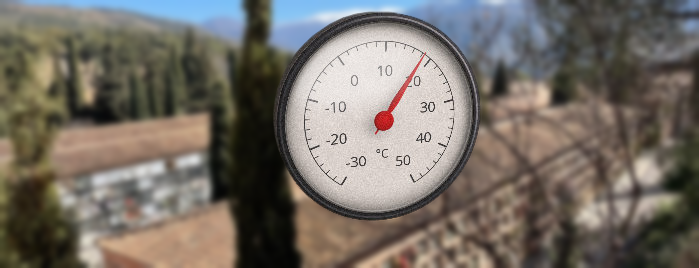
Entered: value=18 unit=°C
